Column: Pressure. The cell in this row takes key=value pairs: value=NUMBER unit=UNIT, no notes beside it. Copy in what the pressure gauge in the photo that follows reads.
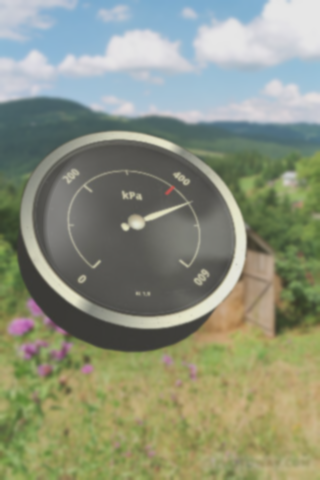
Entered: value=450 unit=kPa
